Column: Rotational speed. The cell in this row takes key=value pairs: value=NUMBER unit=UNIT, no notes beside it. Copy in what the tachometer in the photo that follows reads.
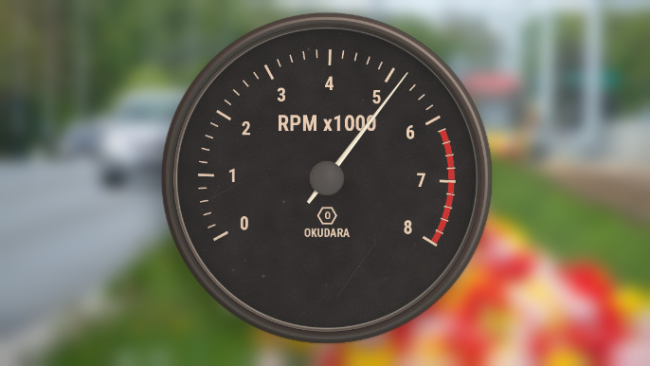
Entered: value=5200 unit=rpm
